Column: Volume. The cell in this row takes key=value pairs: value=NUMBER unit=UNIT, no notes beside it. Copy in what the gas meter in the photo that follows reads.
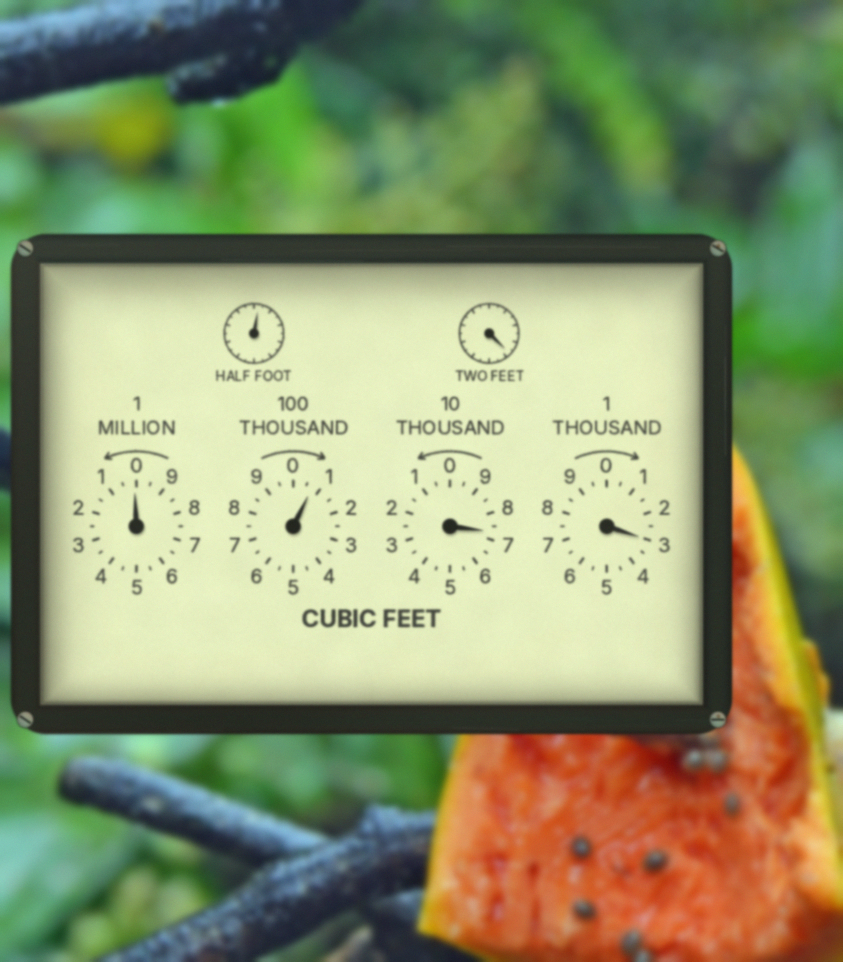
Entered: value=7300 unit=ft³
